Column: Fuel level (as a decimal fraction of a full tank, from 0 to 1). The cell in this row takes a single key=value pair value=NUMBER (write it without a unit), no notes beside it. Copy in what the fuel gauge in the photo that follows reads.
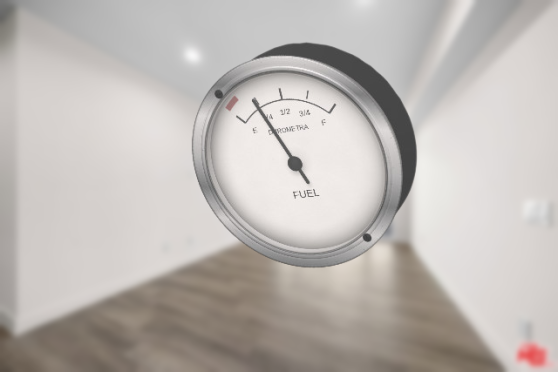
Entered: value=0.25
